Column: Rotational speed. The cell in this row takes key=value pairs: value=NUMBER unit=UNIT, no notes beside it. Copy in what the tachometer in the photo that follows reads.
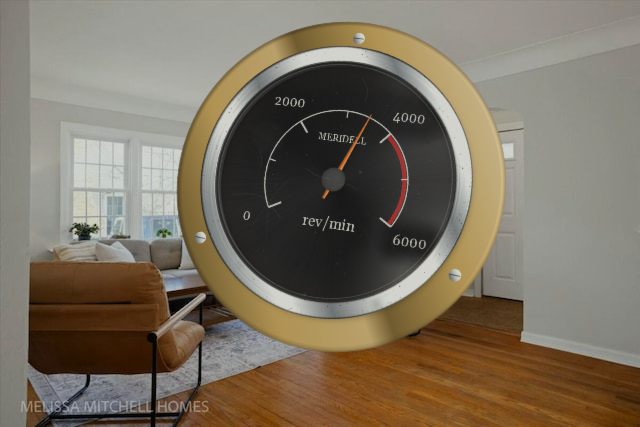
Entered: value=3500 unit=rpm
